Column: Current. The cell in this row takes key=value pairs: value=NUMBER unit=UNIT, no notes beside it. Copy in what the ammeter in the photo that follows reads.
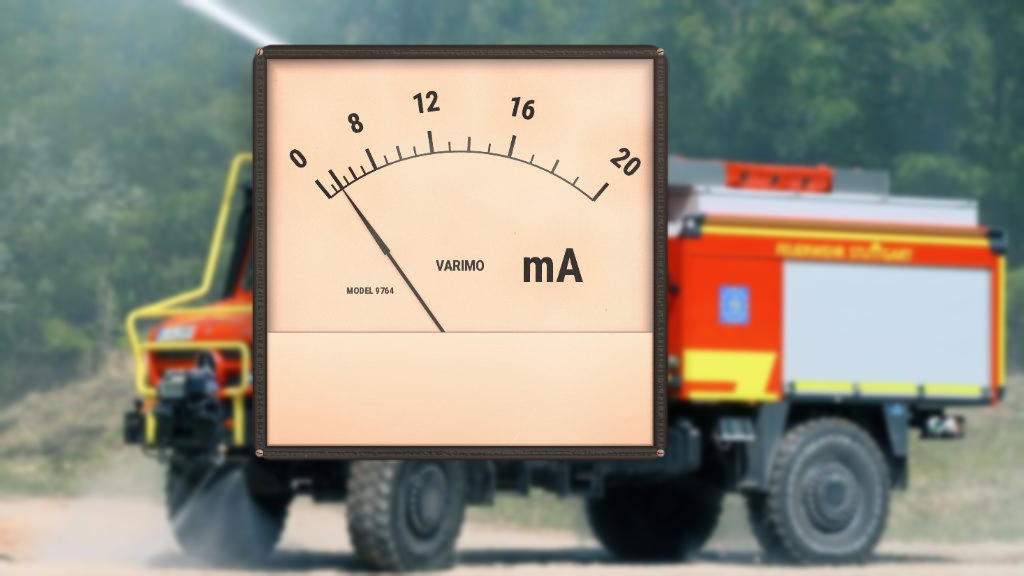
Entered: value=4 unit=mA
